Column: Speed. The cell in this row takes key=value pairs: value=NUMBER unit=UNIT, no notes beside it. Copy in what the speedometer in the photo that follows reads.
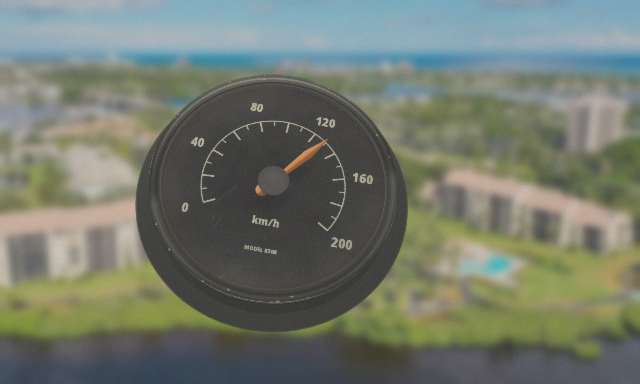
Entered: value=130 unit=km/h
